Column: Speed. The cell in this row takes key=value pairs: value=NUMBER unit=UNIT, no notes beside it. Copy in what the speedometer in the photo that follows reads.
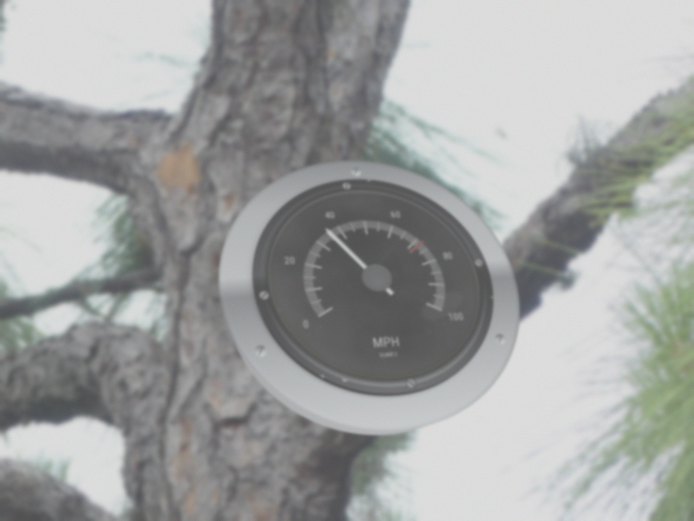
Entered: value=35 unit=mph
